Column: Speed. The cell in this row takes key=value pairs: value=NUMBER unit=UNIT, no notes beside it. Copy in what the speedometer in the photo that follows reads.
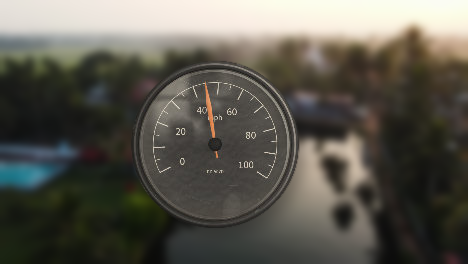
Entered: value=45 unit=mph
